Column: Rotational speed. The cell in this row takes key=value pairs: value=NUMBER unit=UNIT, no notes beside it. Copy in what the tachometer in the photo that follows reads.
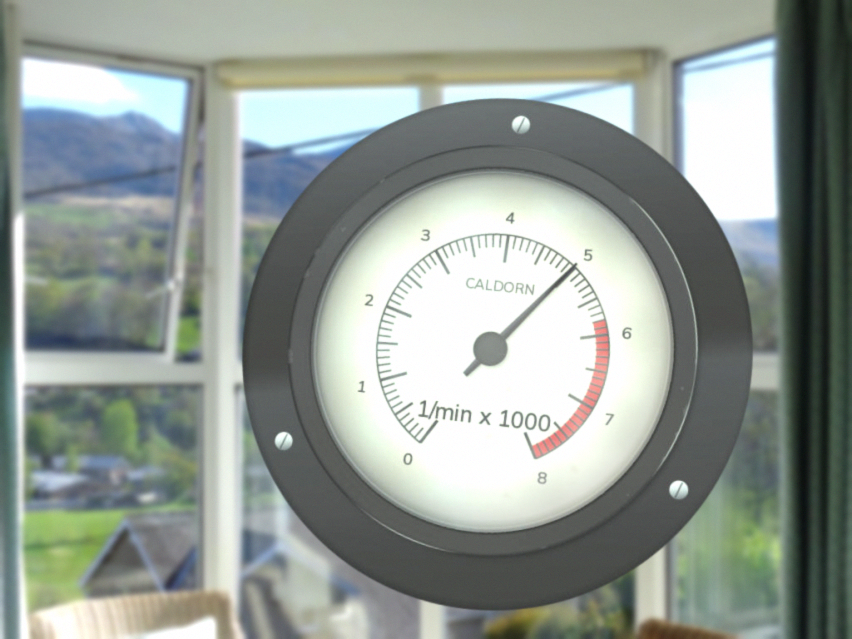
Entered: value=5000 unit=rpm
